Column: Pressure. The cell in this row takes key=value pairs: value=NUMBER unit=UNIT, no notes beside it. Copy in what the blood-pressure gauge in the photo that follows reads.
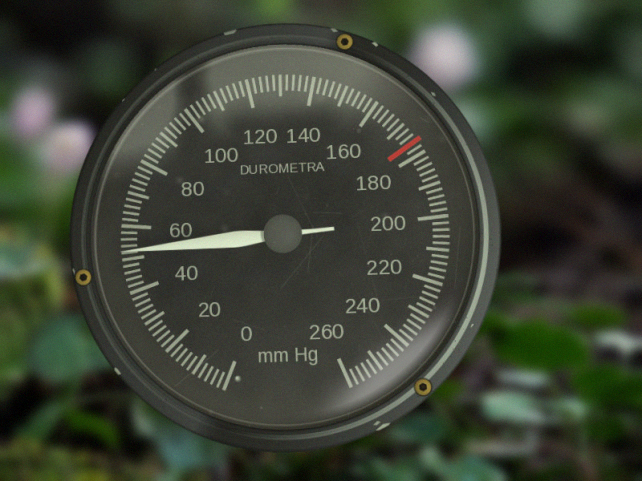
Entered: value=52 unit=mmHg
